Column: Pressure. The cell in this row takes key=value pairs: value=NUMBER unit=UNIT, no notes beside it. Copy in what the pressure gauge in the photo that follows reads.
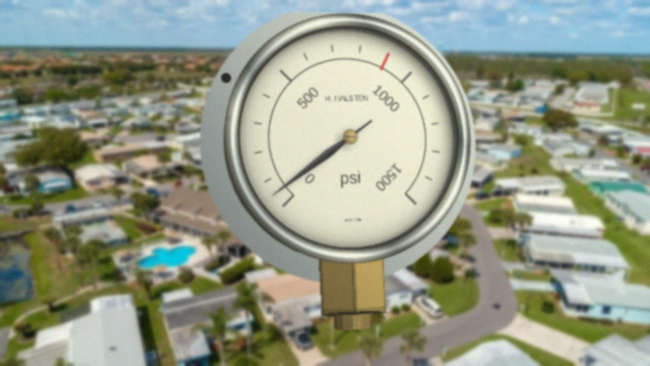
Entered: value=50 unit=psi
